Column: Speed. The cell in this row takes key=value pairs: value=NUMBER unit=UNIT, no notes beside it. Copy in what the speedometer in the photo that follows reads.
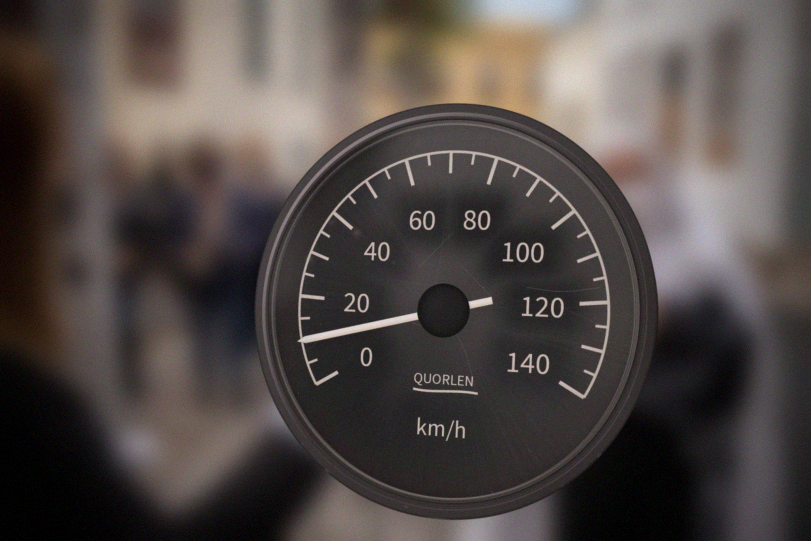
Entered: value=10 unit=km/h
